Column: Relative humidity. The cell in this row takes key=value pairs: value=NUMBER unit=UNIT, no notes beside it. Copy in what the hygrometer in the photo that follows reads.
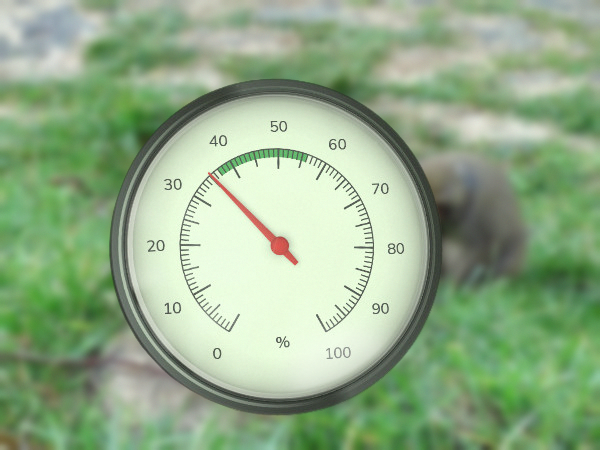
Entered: value=35 unit=%
